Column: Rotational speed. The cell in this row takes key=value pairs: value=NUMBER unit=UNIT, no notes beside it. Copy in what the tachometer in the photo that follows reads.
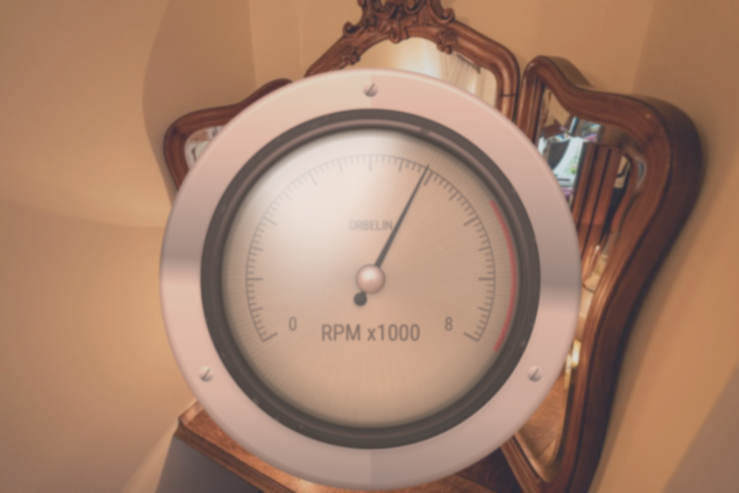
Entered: value=4900 unit=rpm
